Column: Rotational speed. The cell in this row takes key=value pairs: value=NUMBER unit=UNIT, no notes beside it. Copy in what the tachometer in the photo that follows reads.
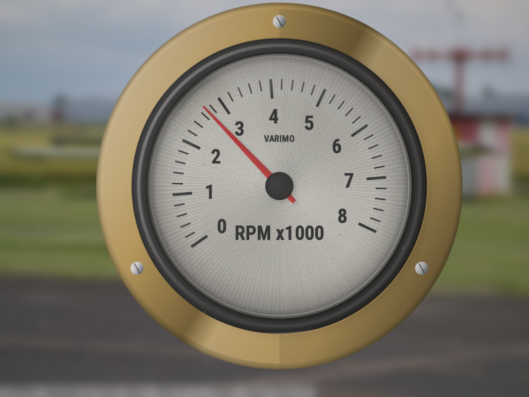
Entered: value=2700 unit=rpm
